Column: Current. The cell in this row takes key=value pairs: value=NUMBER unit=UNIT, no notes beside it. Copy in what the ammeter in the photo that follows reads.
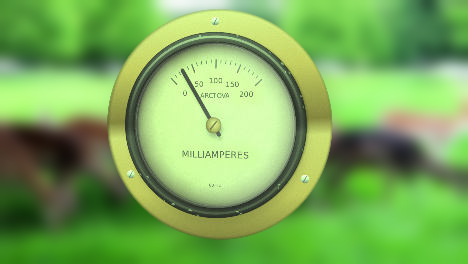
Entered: value=30 unit=mA
